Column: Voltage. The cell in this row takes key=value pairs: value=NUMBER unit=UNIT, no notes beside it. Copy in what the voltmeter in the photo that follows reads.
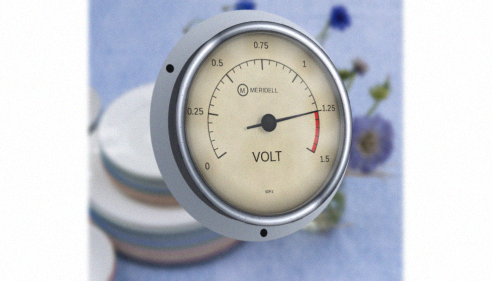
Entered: value=1.25 unit=V
